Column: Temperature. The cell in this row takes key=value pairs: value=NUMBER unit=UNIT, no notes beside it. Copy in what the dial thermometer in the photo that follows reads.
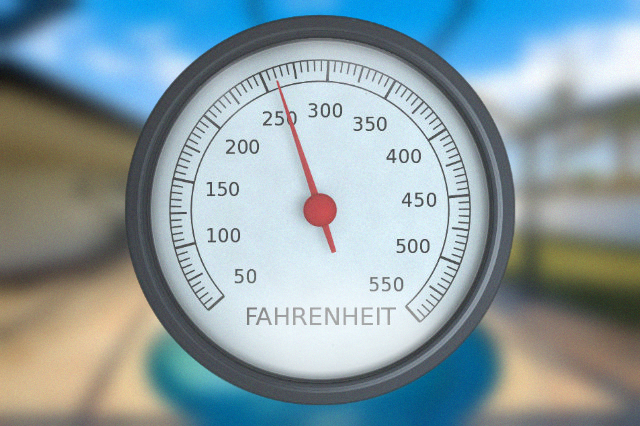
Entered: value=260 unit=°F
